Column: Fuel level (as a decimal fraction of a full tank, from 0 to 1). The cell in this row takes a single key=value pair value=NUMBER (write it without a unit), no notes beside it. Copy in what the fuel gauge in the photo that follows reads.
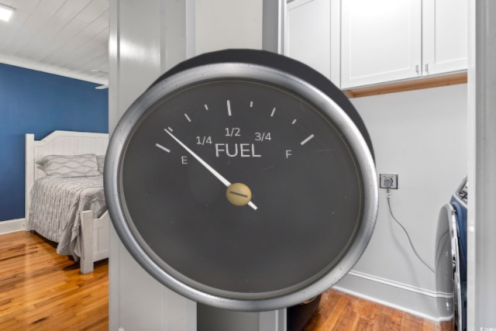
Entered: value=0.125
